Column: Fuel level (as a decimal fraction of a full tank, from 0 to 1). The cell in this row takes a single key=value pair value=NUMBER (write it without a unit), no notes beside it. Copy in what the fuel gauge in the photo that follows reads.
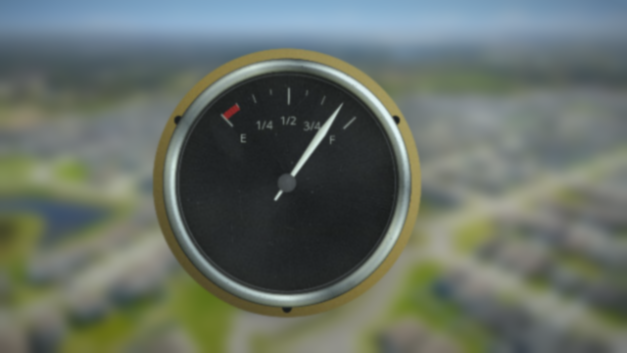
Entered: value=0.875
